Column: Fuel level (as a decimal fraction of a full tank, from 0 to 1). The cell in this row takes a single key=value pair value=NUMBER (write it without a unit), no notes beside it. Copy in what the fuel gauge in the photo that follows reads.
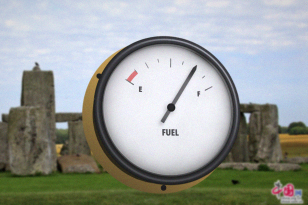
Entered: value=0.75
